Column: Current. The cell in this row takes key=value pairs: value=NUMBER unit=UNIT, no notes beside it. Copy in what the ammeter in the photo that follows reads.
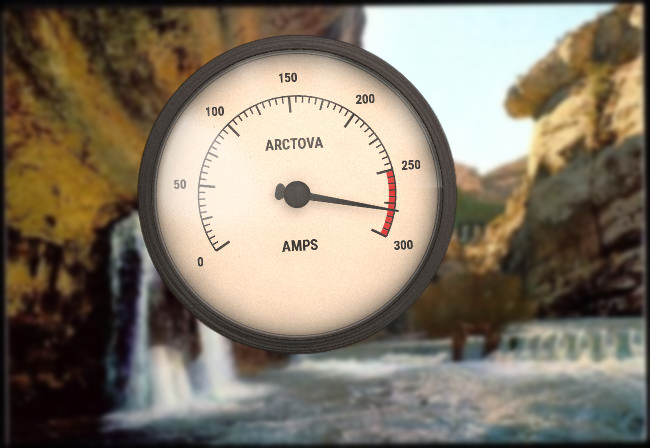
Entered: value=280 unit=A
